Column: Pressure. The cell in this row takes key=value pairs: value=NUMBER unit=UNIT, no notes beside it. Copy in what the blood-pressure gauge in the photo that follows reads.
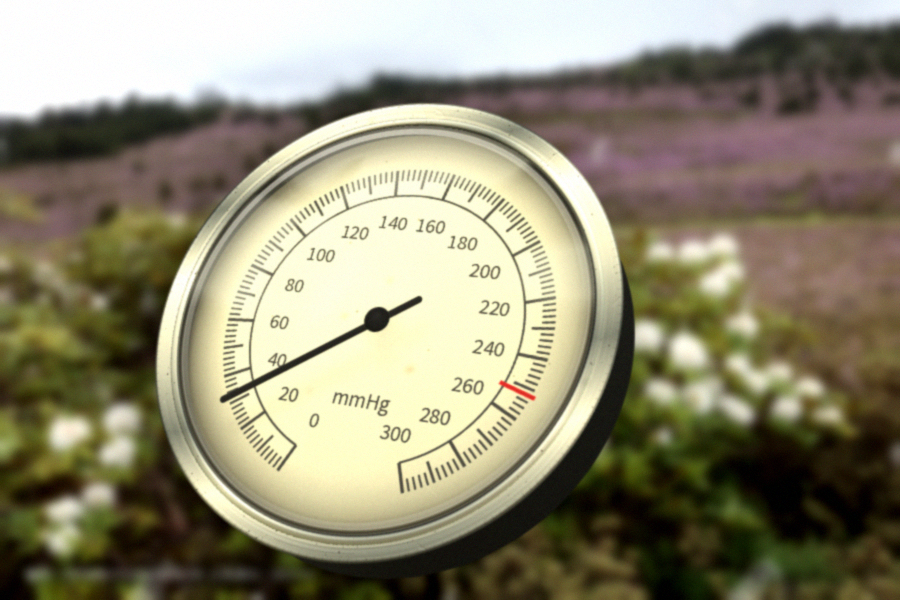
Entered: value=30 unit=mmHg
